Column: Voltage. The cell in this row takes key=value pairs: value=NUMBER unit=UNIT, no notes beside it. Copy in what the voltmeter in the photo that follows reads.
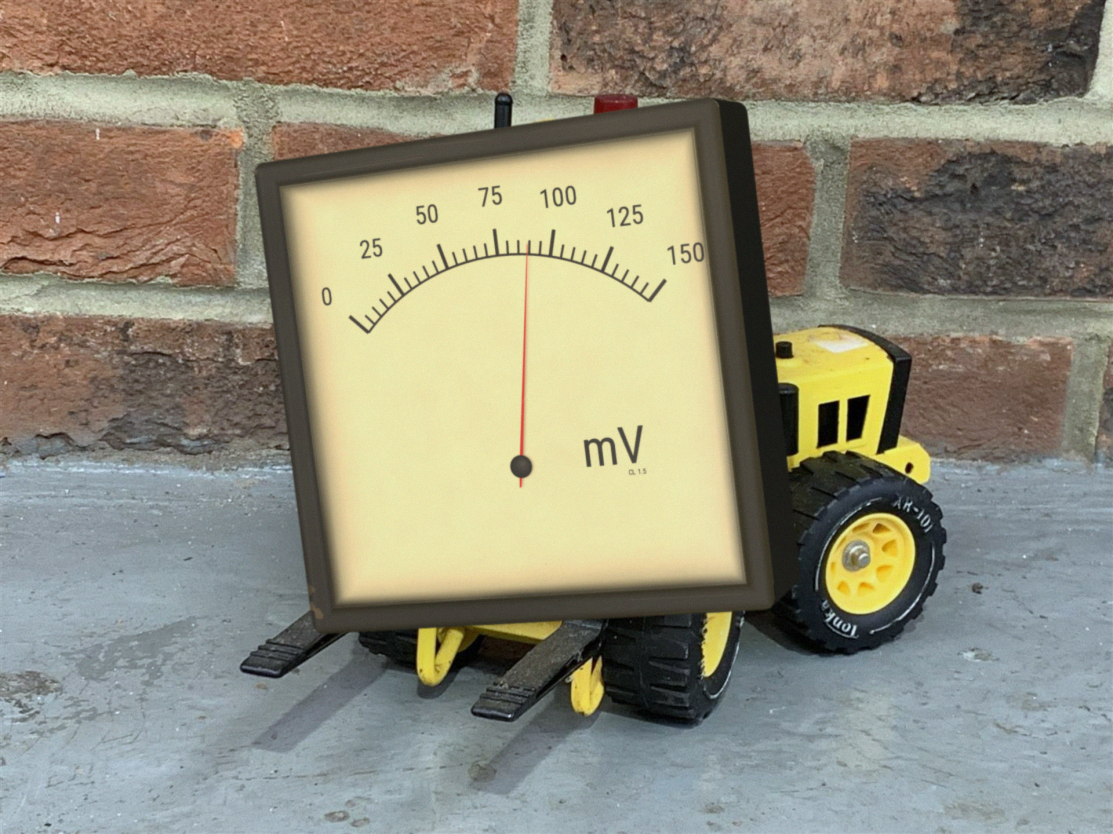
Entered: value=90 unit=mV
